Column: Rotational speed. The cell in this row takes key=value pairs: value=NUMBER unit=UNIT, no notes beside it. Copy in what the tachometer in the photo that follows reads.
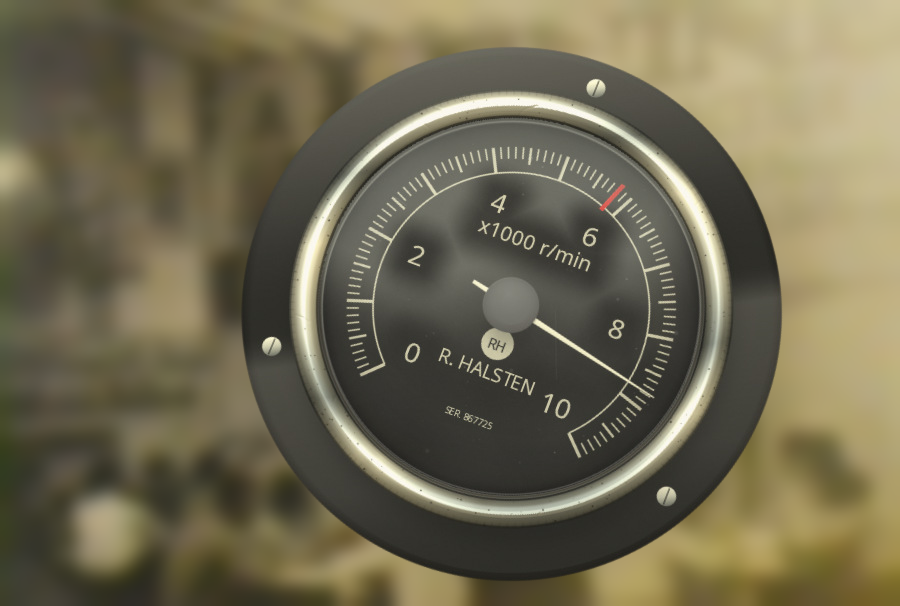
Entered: value=8800 unit=rpm
